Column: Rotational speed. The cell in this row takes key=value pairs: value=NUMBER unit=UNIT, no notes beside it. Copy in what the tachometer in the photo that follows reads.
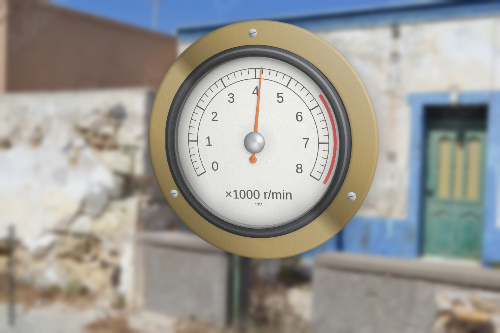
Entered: value=4200 unit=rpm
